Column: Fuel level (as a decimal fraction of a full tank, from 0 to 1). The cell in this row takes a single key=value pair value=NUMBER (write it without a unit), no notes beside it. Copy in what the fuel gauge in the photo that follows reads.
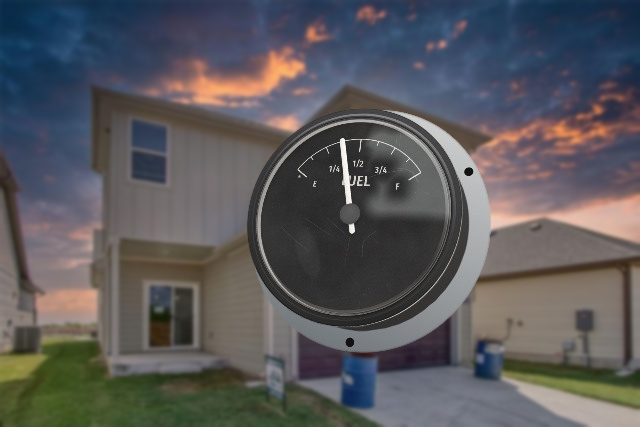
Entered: value=0.375
